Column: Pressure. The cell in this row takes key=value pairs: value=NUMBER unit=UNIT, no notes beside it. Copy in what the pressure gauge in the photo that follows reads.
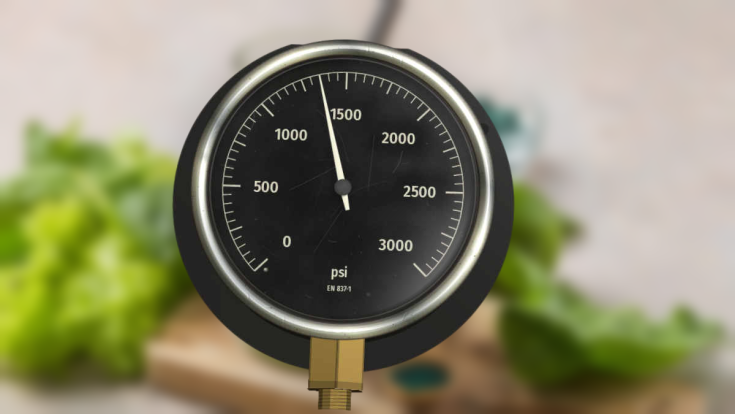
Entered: value=1350 unit=psi
